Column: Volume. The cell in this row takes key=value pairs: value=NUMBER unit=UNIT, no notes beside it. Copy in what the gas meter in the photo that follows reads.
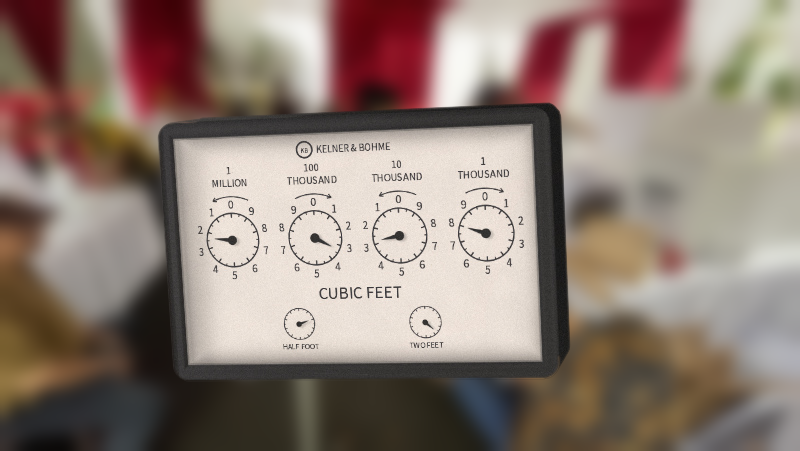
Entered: value=232800 unit=ft³
